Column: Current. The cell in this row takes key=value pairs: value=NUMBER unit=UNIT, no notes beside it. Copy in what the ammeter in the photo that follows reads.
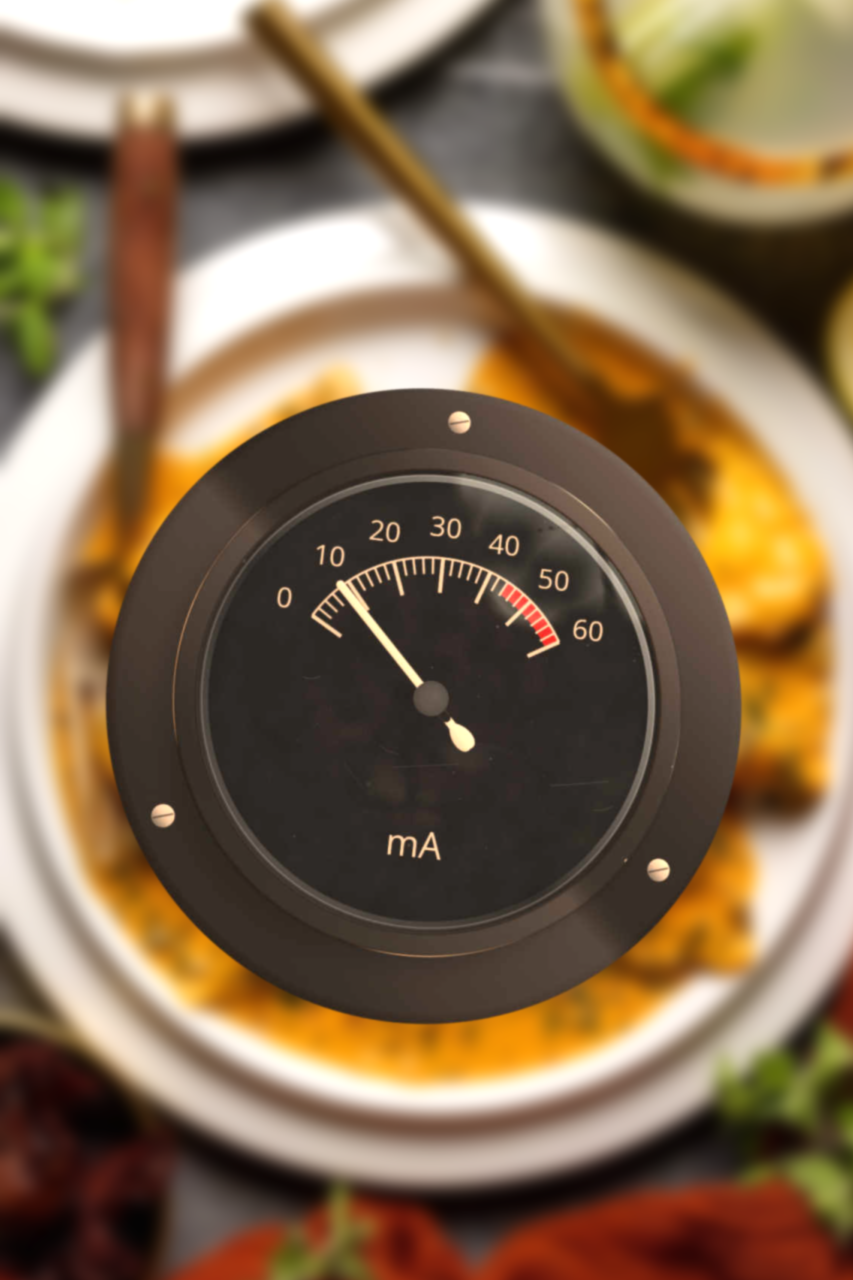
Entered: value=8 unit=mA
